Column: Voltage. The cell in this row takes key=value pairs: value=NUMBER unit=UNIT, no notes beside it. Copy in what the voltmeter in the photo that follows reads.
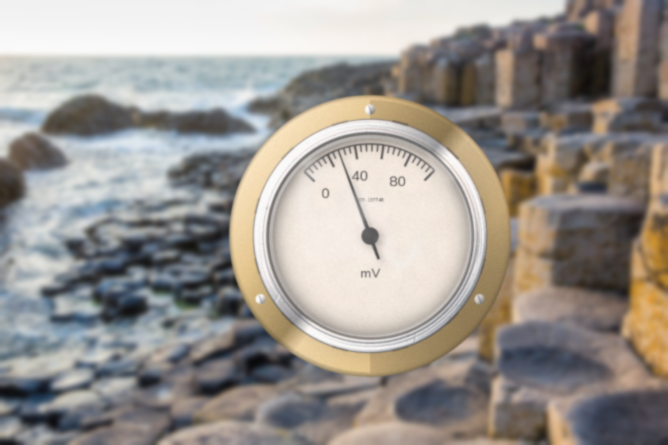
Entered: value=28 unit=mV
